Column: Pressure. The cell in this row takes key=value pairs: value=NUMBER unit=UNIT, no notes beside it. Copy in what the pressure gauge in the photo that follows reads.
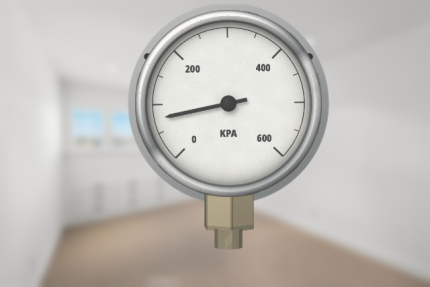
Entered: value=75 unit=kPa
